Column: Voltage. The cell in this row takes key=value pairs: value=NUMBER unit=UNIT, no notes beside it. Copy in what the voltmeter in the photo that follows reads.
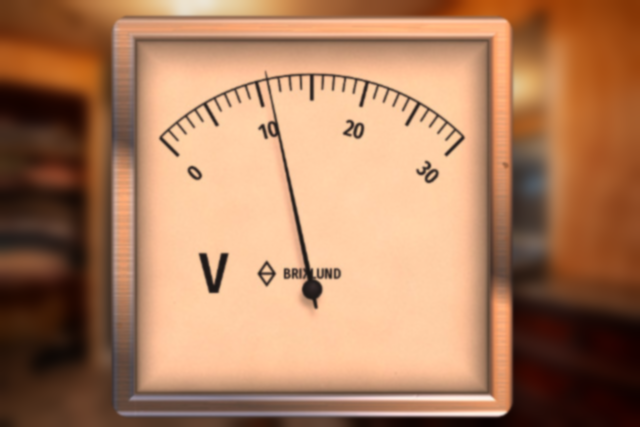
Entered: value=11 unit=V
